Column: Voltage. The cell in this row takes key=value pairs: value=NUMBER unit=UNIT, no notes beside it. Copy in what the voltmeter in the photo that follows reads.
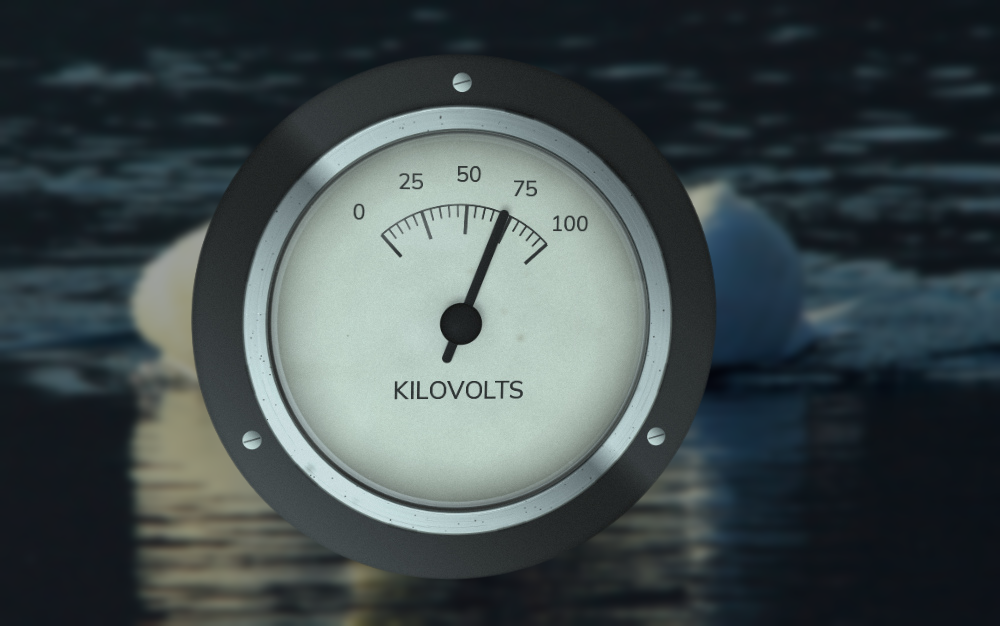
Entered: value=70 unit=kV
